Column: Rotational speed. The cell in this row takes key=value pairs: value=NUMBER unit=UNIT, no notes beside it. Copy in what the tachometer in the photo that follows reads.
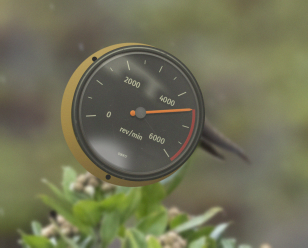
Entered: value=4500 unit=rpm
